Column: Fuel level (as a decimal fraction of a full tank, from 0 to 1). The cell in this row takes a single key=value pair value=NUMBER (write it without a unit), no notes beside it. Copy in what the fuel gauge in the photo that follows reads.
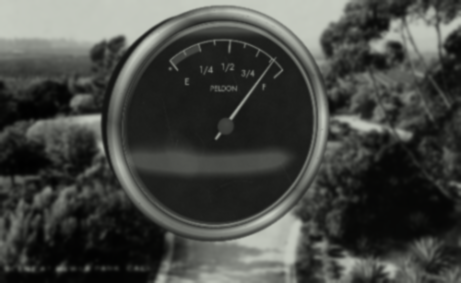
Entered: value=0.875
